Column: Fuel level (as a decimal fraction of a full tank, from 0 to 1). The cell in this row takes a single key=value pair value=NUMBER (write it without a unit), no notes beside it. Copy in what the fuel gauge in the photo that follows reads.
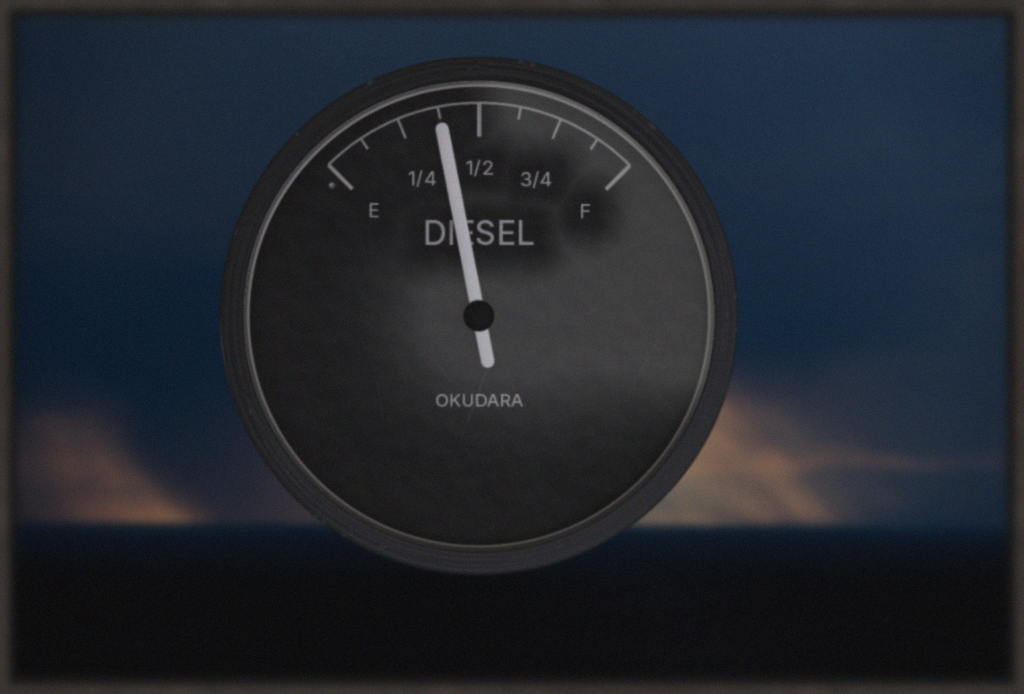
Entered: value=0.375
